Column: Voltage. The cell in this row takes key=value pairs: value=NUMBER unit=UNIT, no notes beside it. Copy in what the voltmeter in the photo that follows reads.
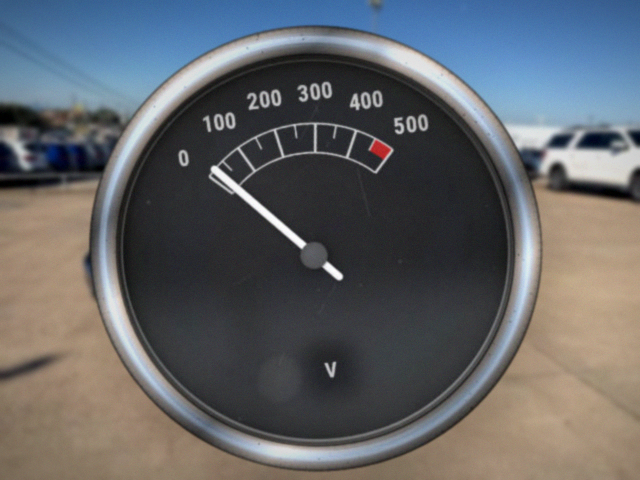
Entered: value=25 unit=V
